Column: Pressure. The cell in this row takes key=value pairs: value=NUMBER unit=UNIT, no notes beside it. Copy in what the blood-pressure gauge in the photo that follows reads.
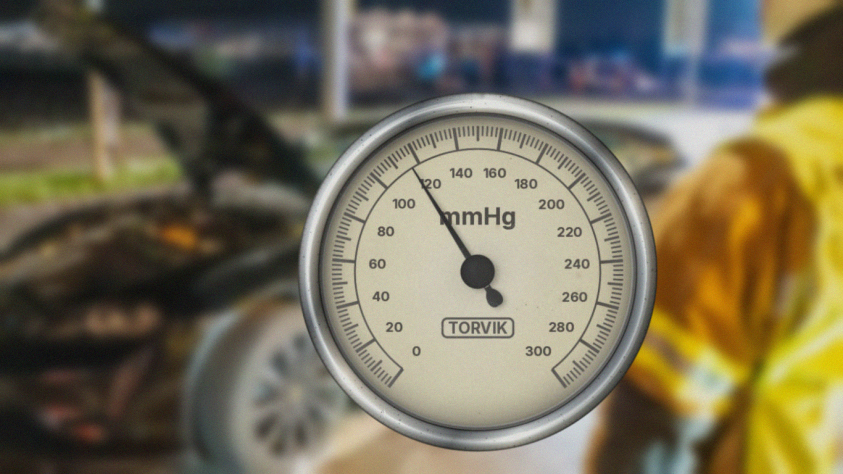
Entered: value=116 unit=mmHg
